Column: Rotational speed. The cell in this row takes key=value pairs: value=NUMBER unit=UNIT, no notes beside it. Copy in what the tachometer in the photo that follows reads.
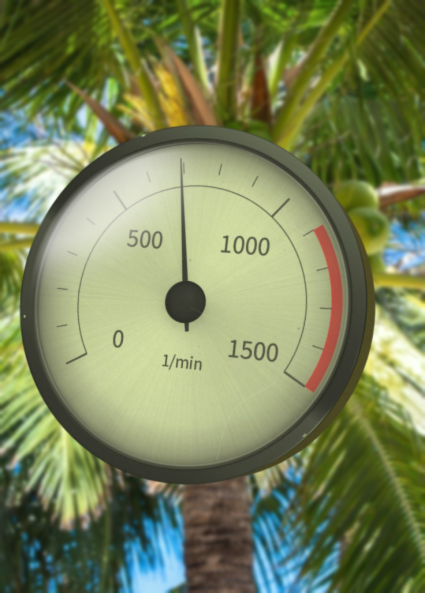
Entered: value=700 unit=rpm
